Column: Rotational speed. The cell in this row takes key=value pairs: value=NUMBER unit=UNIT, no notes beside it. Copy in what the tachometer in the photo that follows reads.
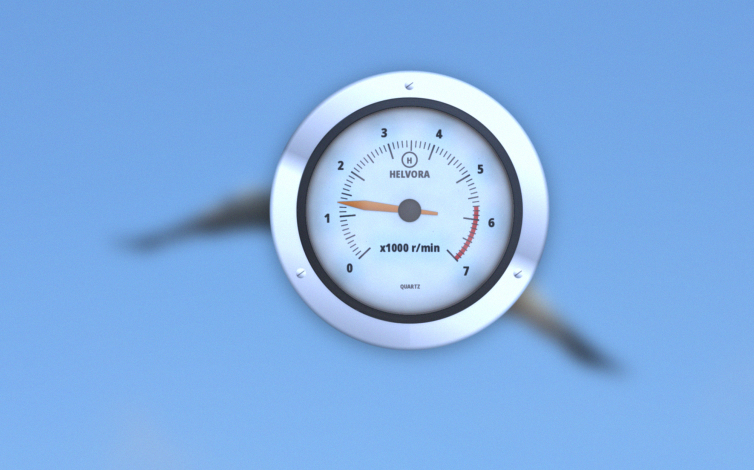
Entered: value=1300 unit=rpm
